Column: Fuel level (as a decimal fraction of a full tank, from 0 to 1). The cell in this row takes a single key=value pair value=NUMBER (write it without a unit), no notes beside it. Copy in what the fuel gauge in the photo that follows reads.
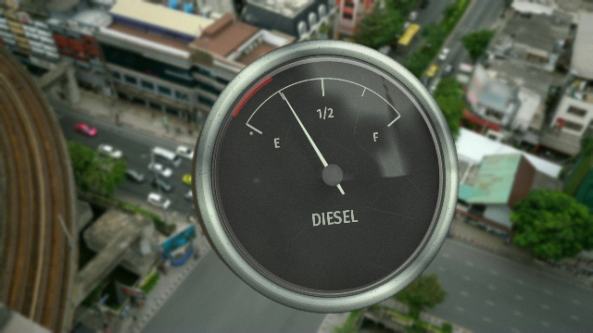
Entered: value=0.25
